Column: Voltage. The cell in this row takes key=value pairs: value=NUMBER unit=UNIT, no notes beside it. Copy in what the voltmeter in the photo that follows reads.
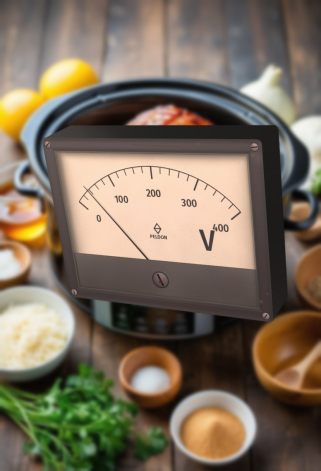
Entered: value=40 unit=V
